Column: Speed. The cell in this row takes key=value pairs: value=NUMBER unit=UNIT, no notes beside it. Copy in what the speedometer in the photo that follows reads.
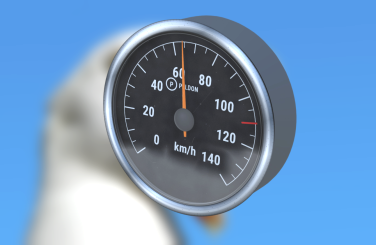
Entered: value=65 unit=km/h
